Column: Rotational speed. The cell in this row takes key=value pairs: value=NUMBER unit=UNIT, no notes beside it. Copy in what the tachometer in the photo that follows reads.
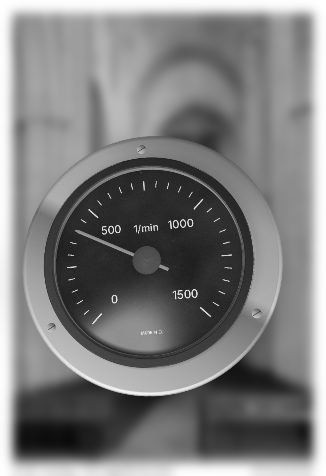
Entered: value=400 unit=rpm
